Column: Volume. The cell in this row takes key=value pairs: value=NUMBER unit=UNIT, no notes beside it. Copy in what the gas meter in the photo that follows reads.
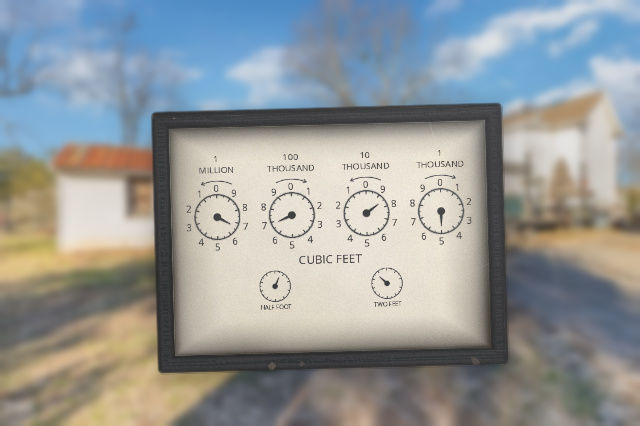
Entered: value=668500 unit=ft³
